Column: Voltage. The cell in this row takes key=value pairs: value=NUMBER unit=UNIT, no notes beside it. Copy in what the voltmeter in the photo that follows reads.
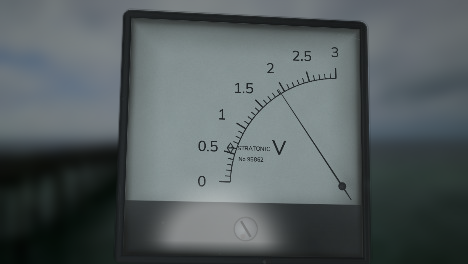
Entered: value=1.9 unit=V
